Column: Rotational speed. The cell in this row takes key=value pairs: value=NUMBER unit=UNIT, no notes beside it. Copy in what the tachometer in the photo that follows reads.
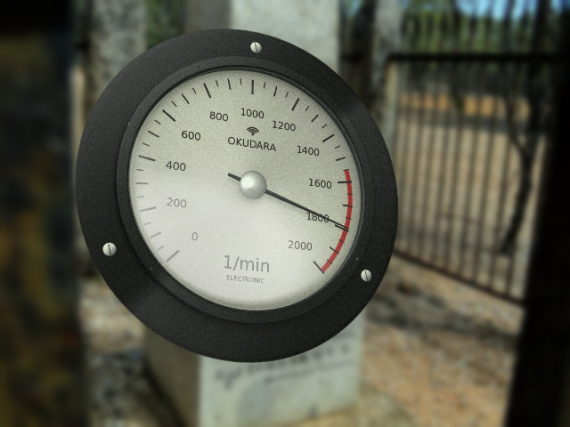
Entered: value=1800 unit=rpm
